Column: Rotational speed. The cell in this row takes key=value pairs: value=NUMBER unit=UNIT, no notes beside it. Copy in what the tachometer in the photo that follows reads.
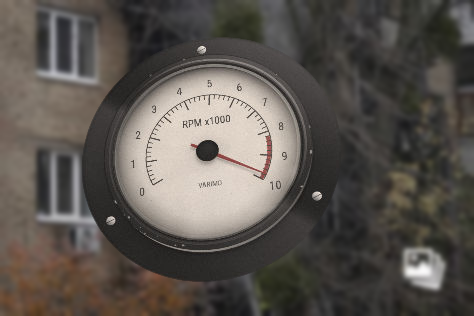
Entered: value=9800 unit=rpm
